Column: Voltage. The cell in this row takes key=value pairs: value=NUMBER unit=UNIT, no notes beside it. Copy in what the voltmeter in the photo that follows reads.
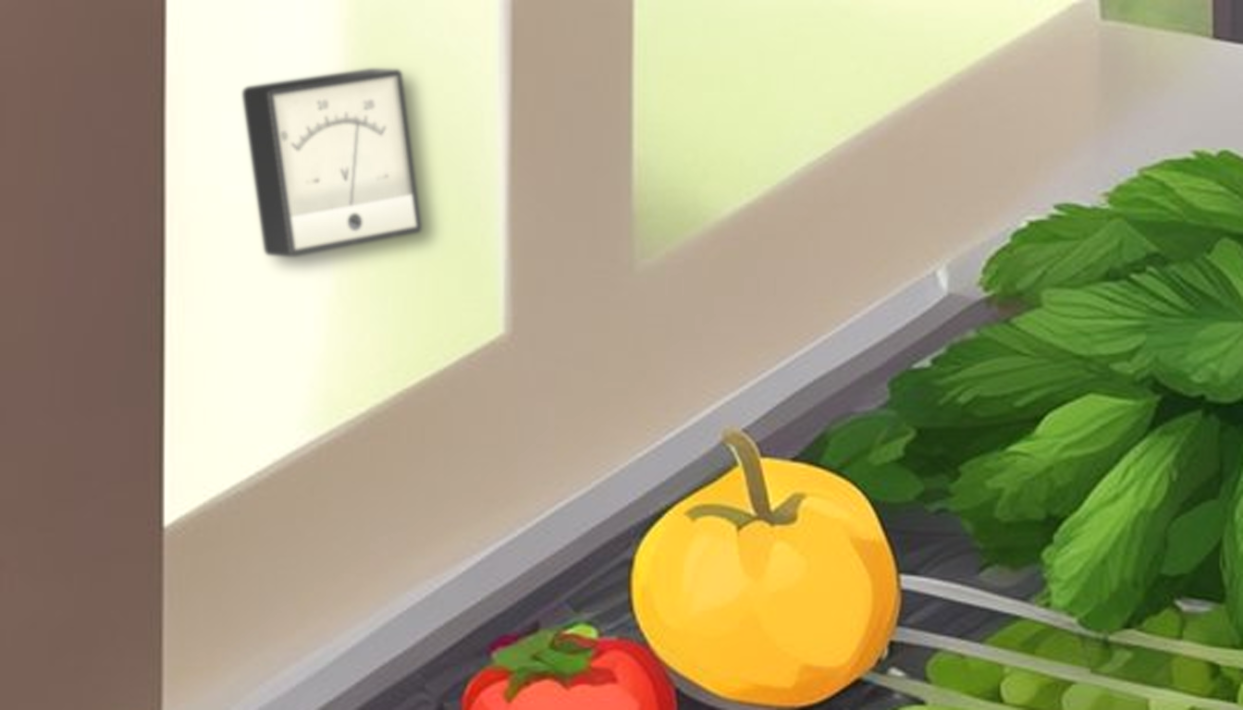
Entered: value=17.5 unit=V
